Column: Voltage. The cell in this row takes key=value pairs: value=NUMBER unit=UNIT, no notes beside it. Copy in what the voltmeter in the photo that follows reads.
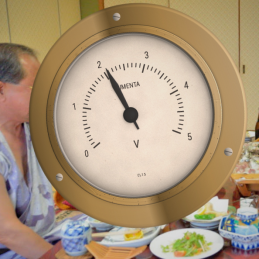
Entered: value=2.1 unit=V
